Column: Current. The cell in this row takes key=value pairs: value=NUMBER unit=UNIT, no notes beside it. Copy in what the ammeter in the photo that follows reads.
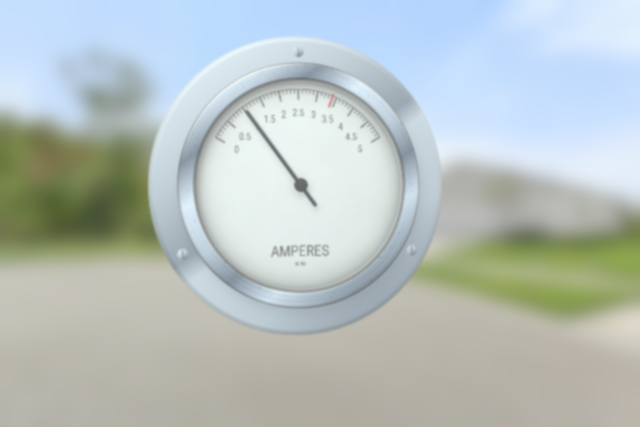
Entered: value=1 unit=A
